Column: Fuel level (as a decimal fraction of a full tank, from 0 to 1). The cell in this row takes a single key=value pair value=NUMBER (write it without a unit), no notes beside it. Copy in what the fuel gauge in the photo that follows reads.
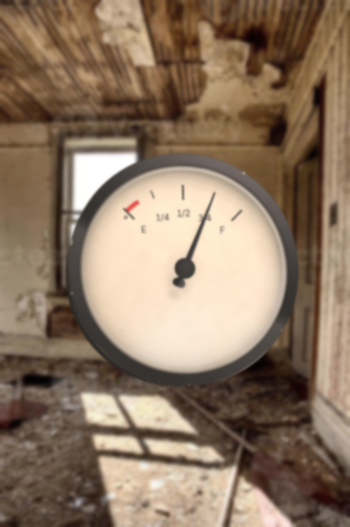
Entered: value=0.75
